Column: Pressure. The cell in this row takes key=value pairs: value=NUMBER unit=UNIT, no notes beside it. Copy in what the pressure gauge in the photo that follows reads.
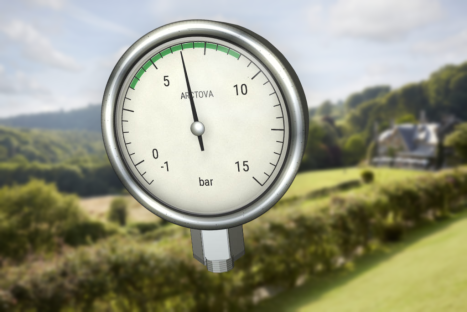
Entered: value=6.5 unit=bar
